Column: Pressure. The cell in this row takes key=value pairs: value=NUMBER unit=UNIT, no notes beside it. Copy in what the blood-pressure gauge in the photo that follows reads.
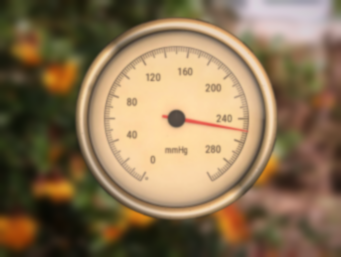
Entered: value=250 unit=mmHg
